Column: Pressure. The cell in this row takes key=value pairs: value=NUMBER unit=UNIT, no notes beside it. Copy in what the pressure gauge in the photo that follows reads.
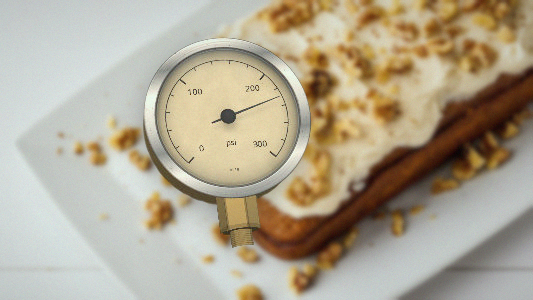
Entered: value=230 unit=psi
